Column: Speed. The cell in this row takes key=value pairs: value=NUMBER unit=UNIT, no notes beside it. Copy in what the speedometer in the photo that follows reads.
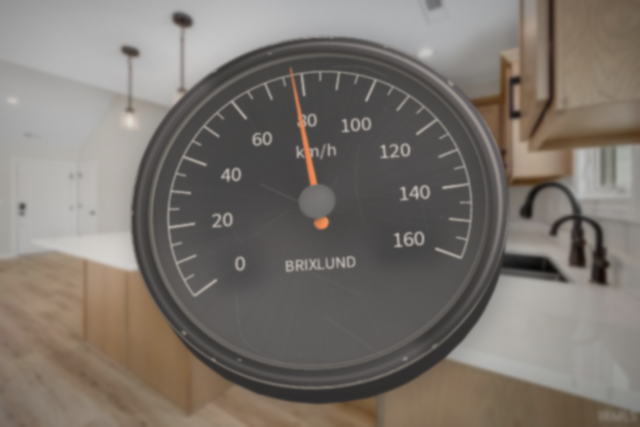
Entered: value=77.5 unit=km/h
